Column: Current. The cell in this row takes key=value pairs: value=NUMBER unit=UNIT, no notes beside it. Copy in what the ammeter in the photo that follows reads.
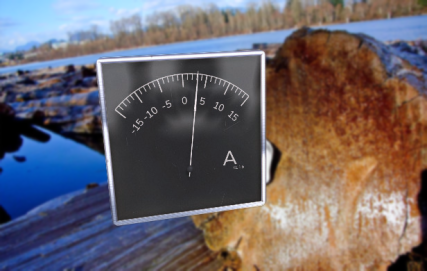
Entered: value=3 unit=A
